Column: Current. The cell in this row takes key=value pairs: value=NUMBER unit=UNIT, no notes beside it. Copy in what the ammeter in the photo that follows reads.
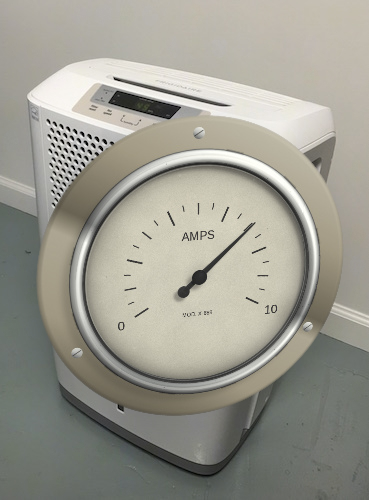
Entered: value=7 unit=A
